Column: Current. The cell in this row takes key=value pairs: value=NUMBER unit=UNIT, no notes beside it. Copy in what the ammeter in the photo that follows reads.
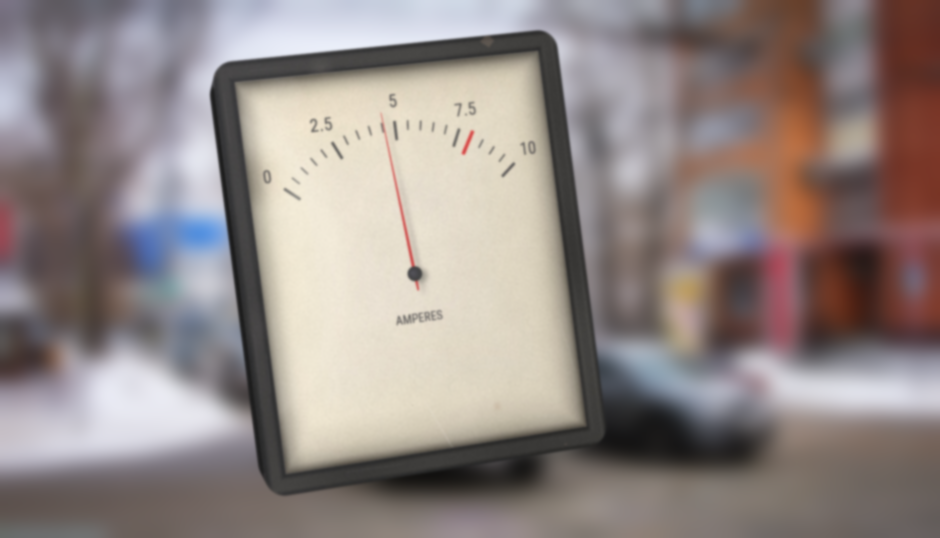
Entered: value=4.5 unit=A
